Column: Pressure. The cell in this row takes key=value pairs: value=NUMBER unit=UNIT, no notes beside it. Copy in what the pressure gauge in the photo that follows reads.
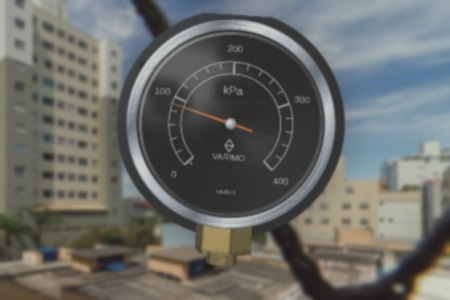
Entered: value=90 unit=kPa
